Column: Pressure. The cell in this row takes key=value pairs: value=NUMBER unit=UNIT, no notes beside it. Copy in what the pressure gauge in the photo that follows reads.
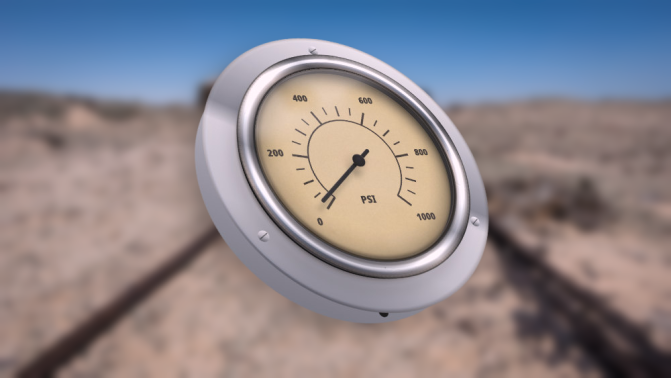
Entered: value=25 unit=psi
